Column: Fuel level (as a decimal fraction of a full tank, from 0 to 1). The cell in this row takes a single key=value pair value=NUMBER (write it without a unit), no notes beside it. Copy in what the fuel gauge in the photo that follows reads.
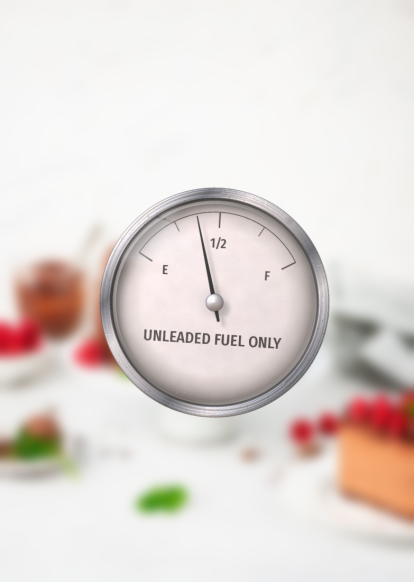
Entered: value=0.375
